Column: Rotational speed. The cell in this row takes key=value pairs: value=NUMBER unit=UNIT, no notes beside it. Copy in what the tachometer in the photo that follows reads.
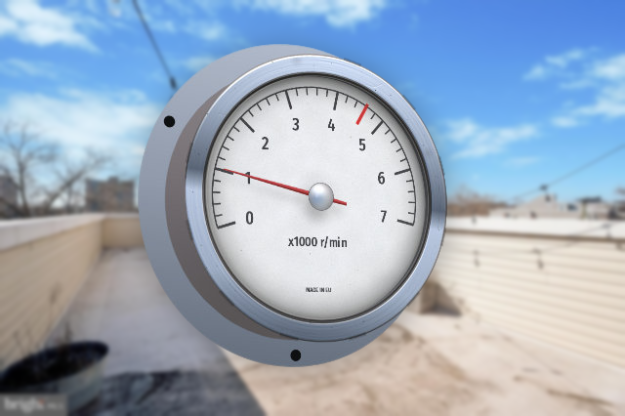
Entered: value=1000 unit=rpm
